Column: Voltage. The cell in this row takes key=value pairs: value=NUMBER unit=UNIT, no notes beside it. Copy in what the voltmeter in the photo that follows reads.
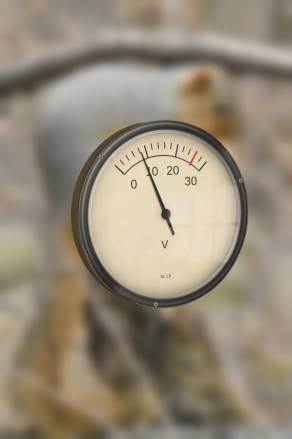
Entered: value=8 unit=V
